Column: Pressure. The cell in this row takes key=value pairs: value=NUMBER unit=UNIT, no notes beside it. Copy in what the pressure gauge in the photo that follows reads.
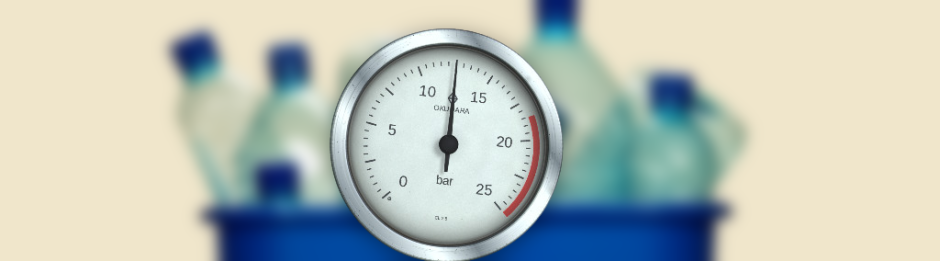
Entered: value=12.5 unit=bar
